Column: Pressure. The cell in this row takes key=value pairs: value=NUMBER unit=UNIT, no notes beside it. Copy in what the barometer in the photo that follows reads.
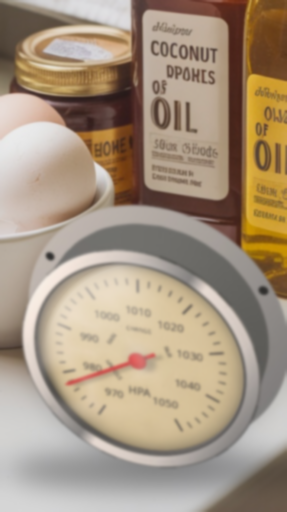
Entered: value=978 unit=hPa
